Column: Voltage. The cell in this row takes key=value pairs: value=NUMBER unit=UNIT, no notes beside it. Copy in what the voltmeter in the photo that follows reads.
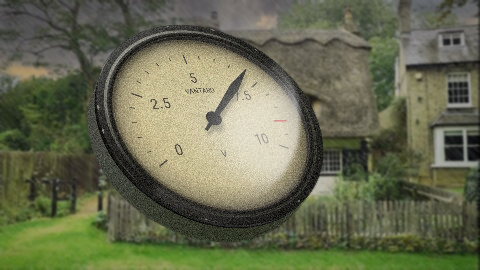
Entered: value=7 unit=V
